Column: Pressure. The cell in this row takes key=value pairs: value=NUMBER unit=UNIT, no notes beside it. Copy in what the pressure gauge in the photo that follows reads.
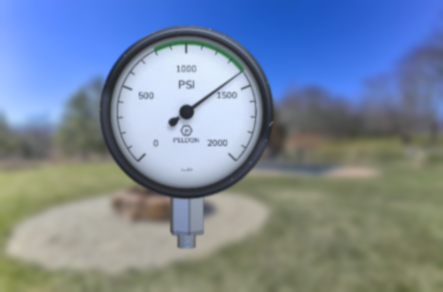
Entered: value=1400 unit=psi
